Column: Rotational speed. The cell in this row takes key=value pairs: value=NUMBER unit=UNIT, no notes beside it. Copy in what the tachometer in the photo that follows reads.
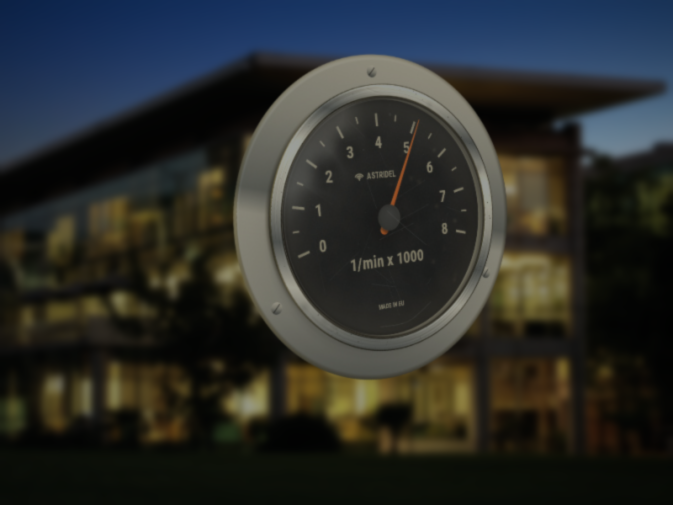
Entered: value=5000 unit=rpm
